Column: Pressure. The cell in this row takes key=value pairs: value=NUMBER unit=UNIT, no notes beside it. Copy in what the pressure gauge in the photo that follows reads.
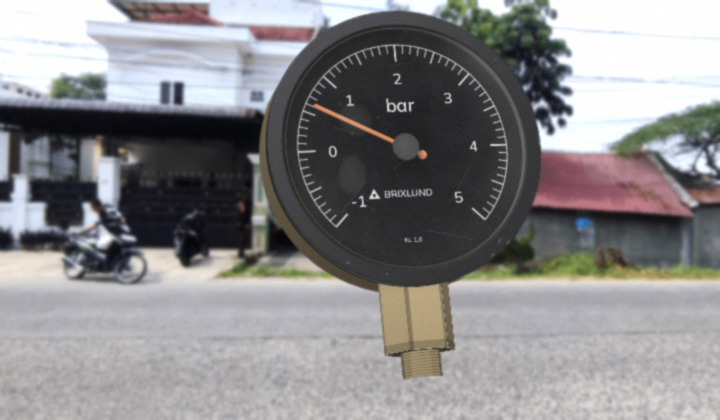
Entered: value=0.6 unit=bar
